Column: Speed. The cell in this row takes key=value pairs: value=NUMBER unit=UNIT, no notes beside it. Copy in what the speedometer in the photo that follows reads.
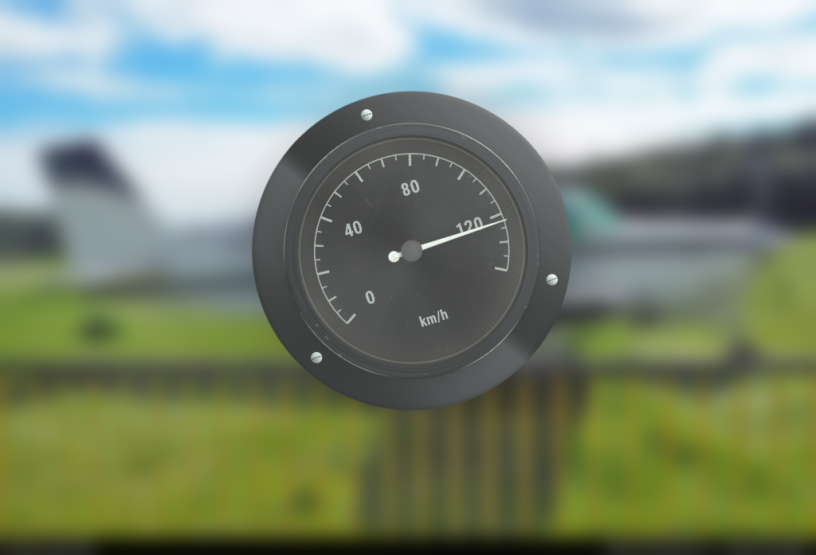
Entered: value=122.5 unit=km/h
